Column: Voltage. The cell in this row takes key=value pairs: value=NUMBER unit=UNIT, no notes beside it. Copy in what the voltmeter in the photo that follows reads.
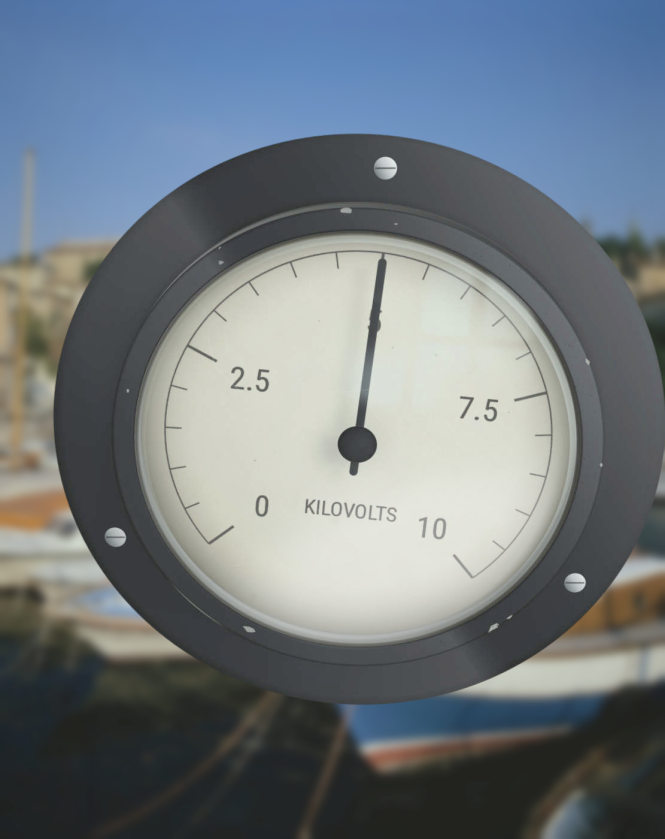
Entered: value=5 unit=kV
